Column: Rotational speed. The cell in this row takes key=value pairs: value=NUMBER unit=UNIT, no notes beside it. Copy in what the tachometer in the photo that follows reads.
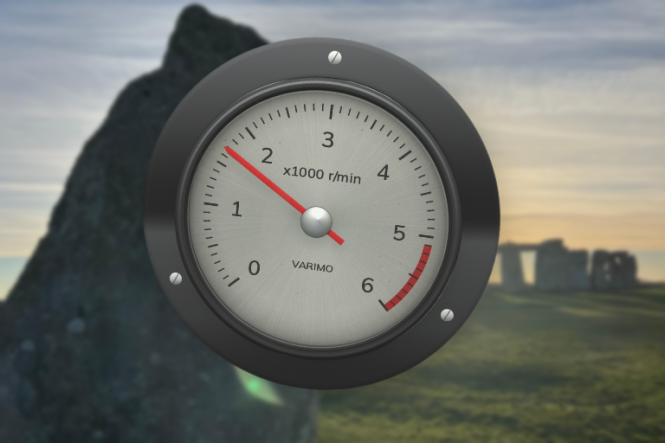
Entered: value=1700 unit=rpm
